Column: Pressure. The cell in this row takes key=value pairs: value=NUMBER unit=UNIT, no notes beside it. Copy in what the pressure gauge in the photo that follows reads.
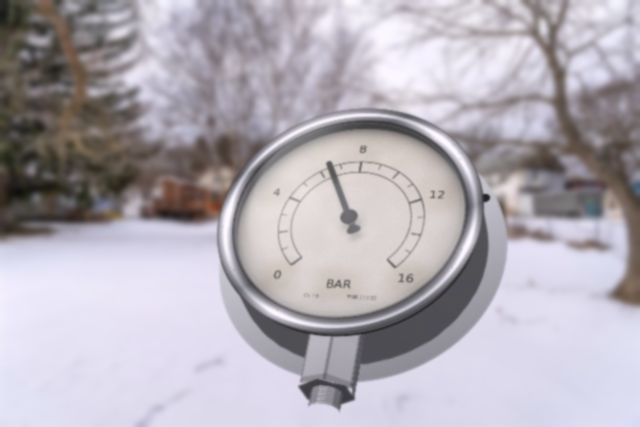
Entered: value=6.5 unit=bar
